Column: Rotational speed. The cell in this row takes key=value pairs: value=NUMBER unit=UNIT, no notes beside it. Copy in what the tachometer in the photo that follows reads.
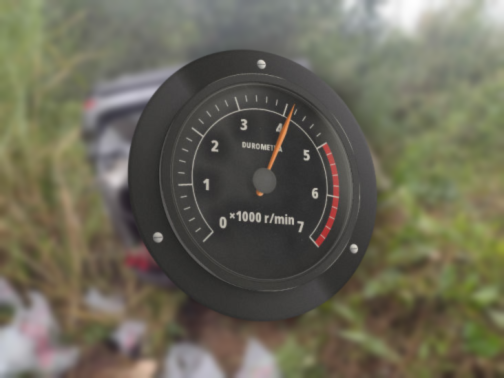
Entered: value=4100 unit=rpm
